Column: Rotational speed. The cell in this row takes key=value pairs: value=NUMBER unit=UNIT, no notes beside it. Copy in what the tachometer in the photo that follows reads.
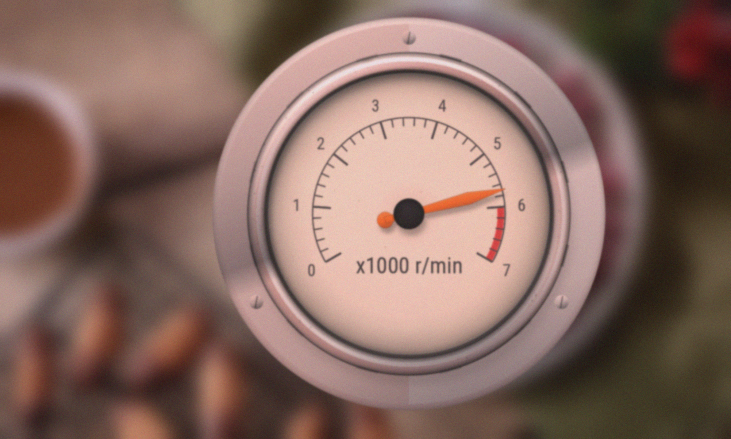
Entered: value=5700 unit=rpm
